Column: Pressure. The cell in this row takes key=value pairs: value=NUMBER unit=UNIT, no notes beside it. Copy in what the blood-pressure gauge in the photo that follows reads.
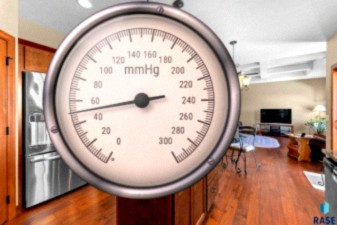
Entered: value=50 unit=mmHg
